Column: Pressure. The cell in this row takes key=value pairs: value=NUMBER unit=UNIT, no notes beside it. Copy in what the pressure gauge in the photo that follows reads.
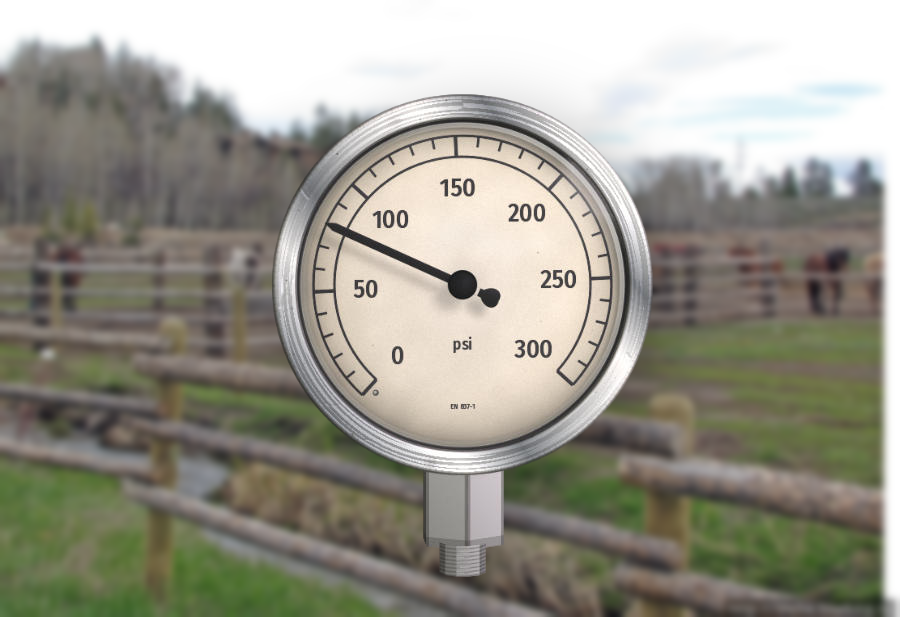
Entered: value=80 unit=psi
